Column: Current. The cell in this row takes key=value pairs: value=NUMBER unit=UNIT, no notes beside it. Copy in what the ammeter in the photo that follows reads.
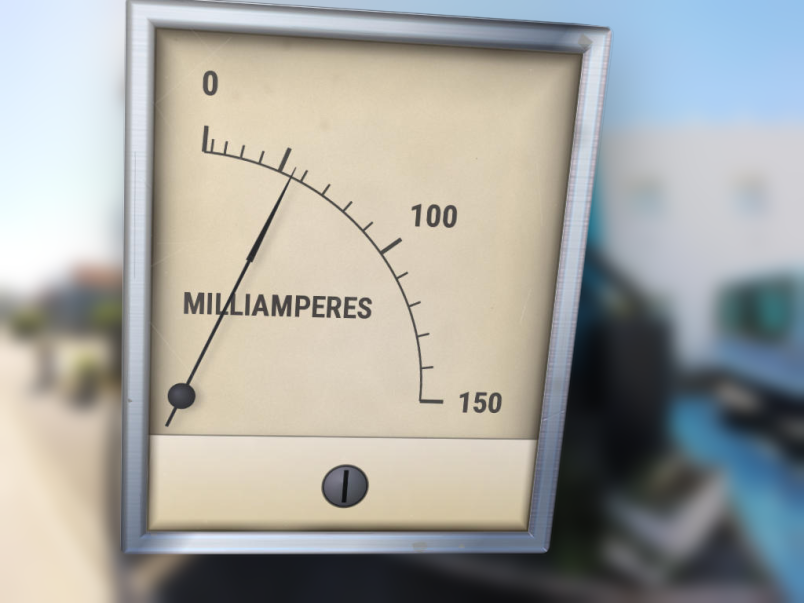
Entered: value=55 unit=mA
